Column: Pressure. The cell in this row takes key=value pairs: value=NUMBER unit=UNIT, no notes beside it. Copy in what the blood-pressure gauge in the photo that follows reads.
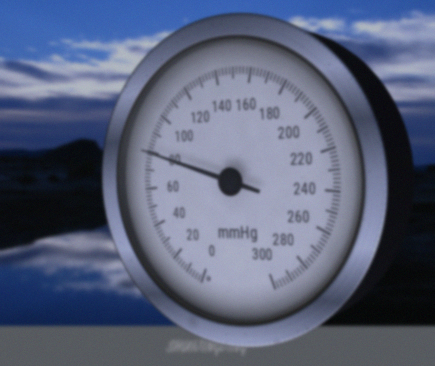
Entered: value=80 unit=mmHg
